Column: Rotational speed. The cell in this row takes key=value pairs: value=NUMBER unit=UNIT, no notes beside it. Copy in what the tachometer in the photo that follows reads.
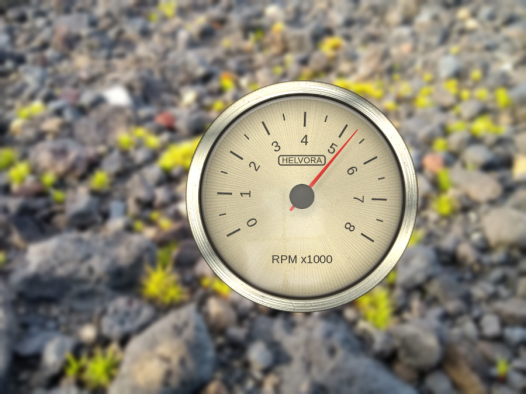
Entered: value=5250 unit=rpm
